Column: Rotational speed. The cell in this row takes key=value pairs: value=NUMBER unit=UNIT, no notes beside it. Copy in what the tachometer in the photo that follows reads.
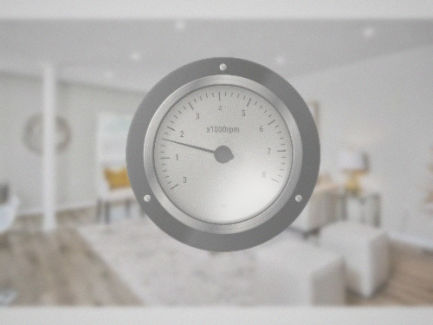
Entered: value=1600 unit=rpm
